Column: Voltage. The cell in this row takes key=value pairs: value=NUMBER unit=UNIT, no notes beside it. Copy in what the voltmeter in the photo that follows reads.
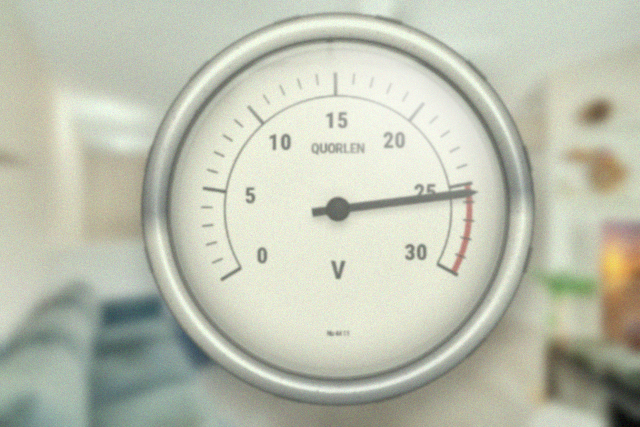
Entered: value=25.5 unit=V
